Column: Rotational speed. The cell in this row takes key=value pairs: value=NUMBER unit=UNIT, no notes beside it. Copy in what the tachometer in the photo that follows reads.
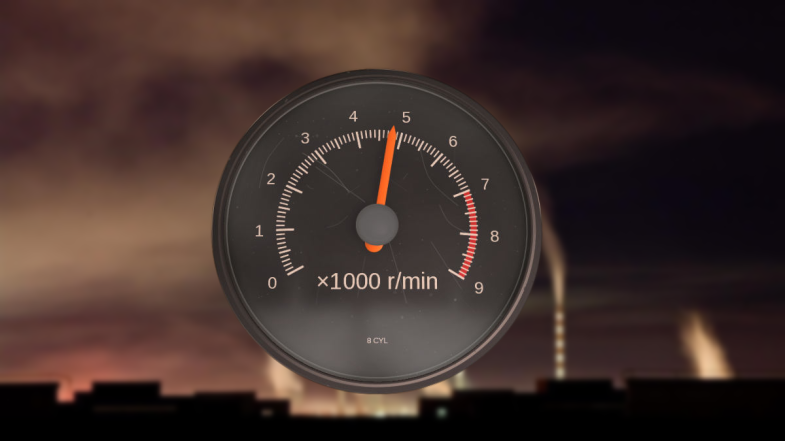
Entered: value=4800 unit=rpm
